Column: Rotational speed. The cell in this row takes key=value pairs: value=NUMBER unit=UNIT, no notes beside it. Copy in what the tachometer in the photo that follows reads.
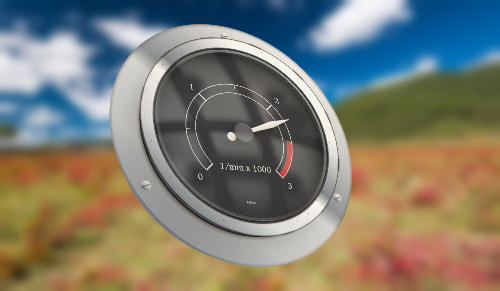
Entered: value=2250 unit=rpm
